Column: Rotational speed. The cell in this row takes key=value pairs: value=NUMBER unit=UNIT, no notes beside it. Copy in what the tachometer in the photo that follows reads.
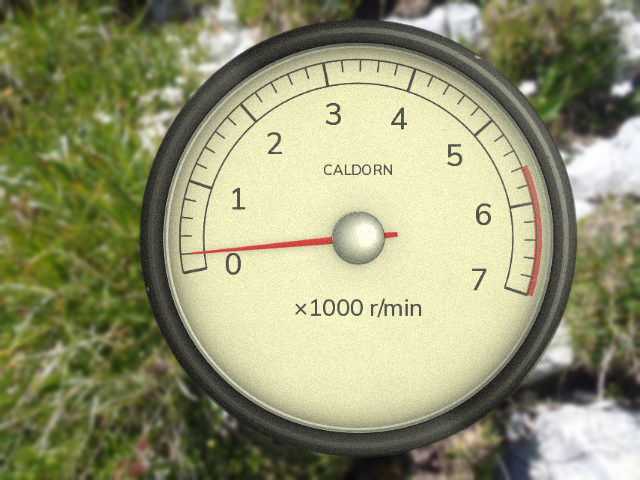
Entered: value=200 unit=rpm
